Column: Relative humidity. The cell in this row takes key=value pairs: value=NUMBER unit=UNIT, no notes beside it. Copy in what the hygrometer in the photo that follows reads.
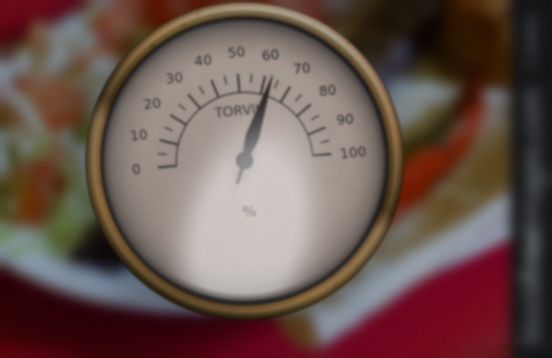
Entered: value=62.5 unit=%
